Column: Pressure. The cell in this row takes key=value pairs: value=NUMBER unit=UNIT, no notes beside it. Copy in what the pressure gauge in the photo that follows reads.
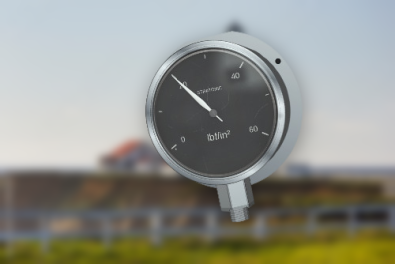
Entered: value=20 unit=psi
